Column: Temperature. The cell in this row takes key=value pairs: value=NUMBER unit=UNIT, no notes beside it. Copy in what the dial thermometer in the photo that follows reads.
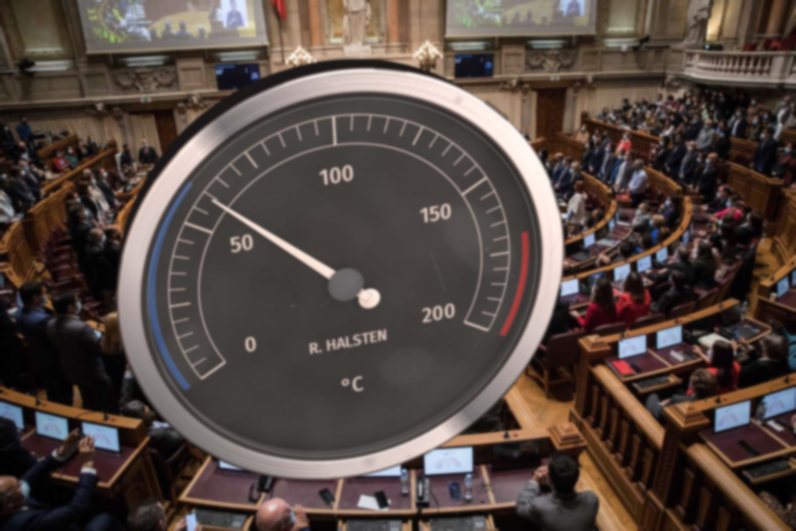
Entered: value=60 unit=°C
